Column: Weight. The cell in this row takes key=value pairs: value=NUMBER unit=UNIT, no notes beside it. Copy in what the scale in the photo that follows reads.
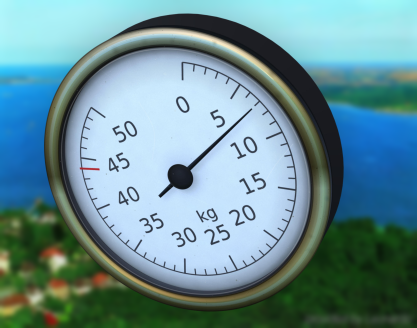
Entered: value=7 unit=kg
